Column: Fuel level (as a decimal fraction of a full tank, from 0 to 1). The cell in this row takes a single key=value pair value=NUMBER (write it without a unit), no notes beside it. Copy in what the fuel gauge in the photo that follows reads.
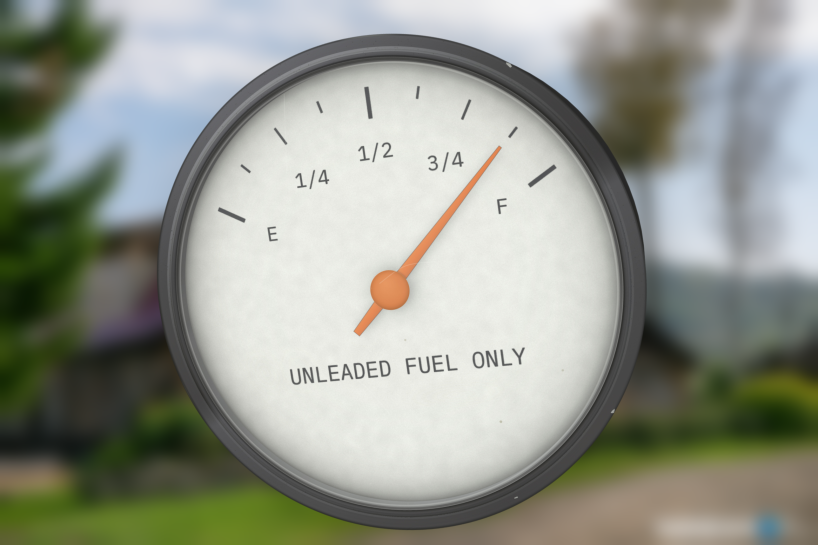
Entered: value=0.875
